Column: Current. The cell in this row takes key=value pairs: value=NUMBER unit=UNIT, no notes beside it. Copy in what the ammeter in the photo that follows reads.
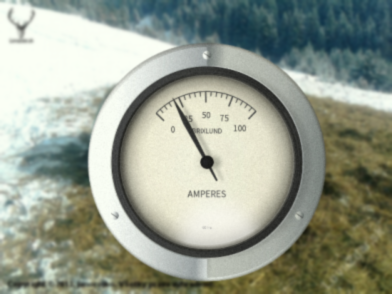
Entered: value=20 unit=A
